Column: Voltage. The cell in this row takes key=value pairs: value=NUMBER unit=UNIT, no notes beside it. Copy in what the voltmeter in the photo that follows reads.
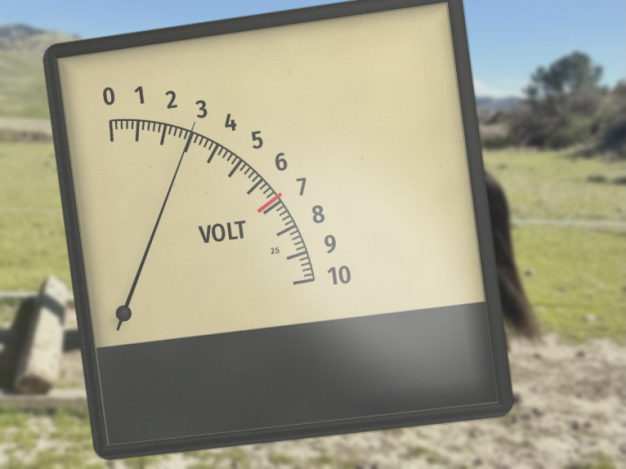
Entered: value=3 unit=V
